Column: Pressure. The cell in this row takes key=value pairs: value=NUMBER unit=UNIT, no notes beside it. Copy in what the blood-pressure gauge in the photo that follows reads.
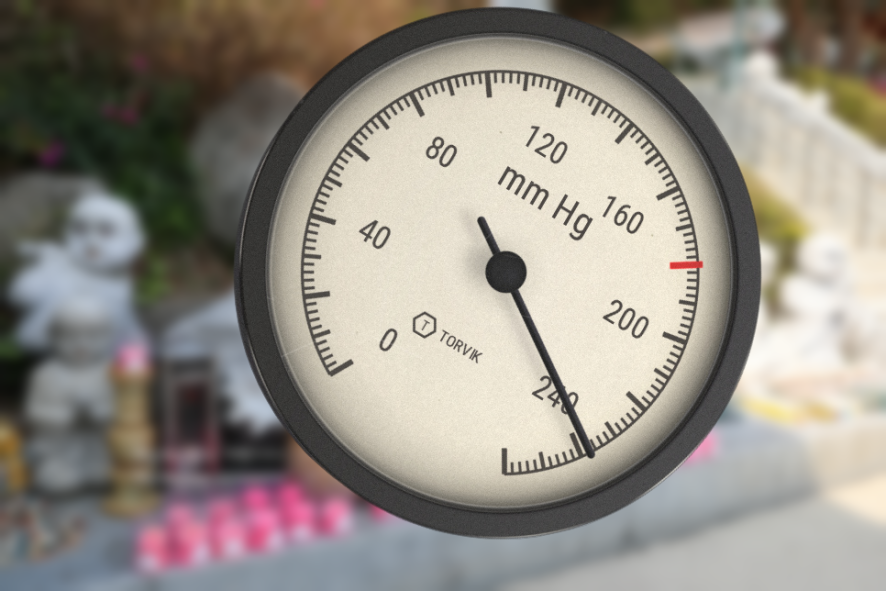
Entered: value=238 unit=mmHg
